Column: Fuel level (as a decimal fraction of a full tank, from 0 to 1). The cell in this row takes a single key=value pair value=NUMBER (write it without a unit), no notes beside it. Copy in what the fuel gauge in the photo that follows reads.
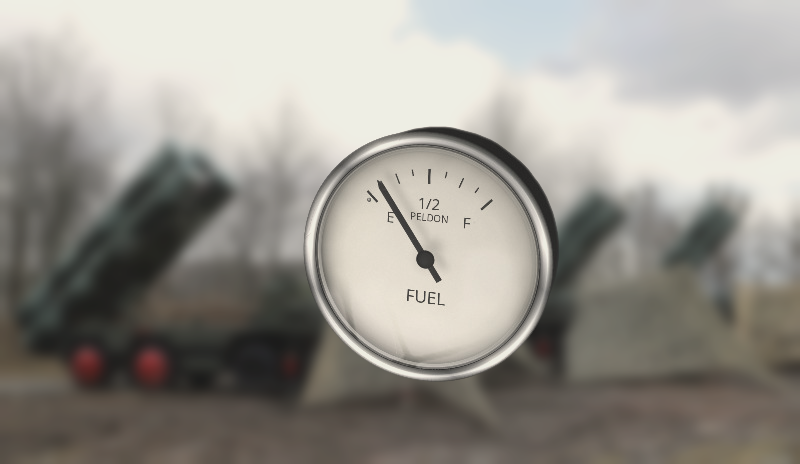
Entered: value=0.125
